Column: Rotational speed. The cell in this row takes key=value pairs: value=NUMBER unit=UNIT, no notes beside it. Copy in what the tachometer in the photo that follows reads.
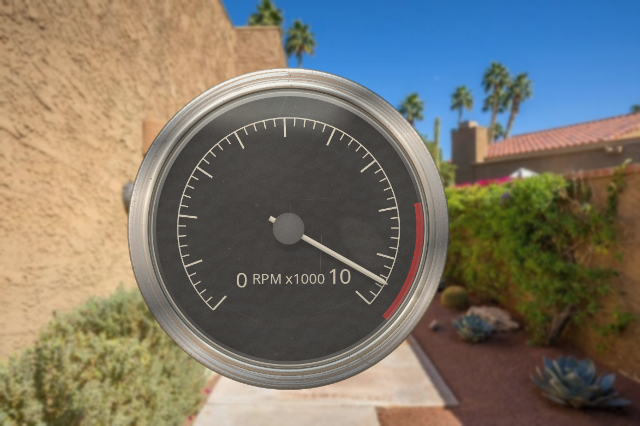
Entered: value=9500 unit=rpm
